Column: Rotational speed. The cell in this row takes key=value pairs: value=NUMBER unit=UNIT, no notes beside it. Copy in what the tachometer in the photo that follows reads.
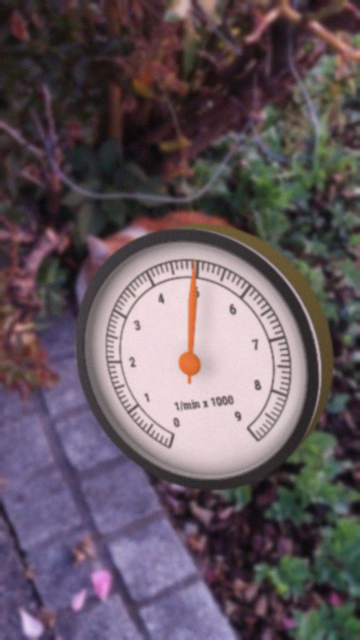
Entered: value=5000 unit=rpm
